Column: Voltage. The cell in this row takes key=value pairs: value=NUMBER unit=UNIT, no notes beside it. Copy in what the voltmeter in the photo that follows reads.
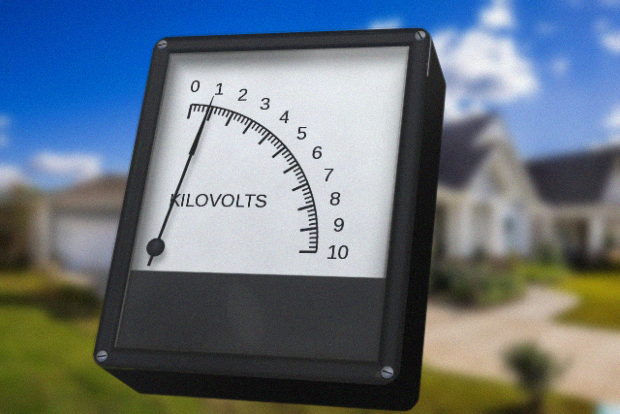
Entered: value=1 unit=kV
